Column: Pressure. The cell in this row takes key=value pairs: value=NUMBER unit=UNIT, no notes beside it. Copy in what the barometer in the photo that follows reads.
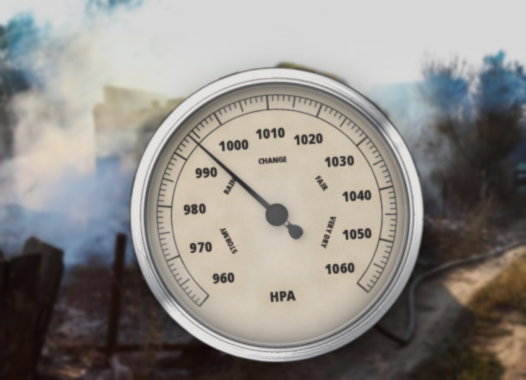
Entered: value=994 unit=hPa
